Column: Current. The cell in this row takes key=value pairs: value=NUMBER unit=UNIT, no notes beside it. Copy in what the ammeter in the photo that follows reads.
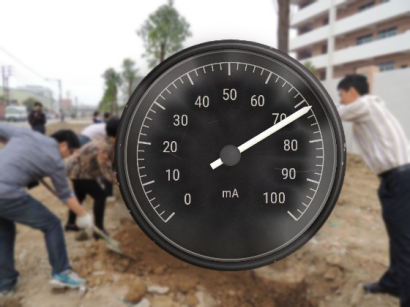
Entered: value=72 unit=mA
